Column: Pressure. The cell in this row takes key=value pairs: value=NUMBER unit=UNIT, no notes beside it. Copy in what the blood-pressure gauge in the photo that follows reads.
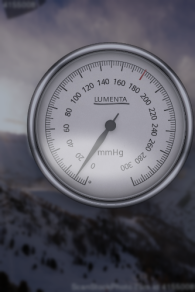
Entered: value=10 unit=mmHg
